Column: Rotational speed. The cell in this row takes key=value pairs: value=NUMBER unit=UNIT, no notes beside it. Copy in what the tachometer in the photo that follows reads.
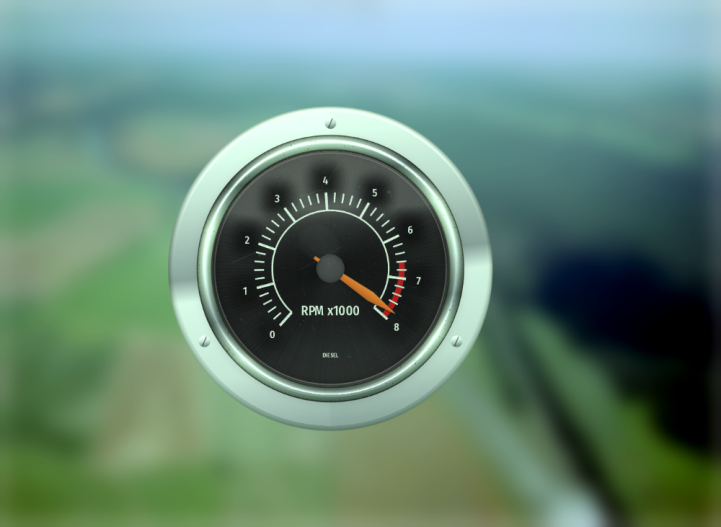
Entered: value=7800 unit=rpm
